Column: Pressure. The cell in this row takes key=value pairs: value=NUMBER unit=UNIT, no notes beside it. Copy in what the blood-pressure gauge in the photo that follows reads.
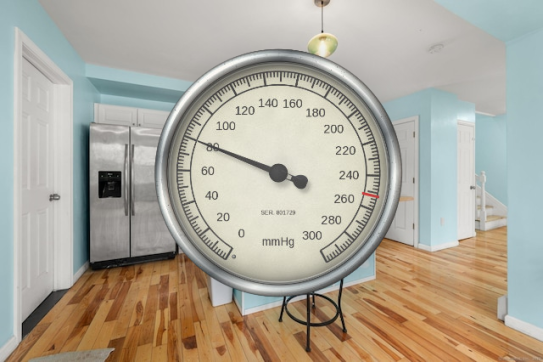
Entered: value=80 unit=mmHg
